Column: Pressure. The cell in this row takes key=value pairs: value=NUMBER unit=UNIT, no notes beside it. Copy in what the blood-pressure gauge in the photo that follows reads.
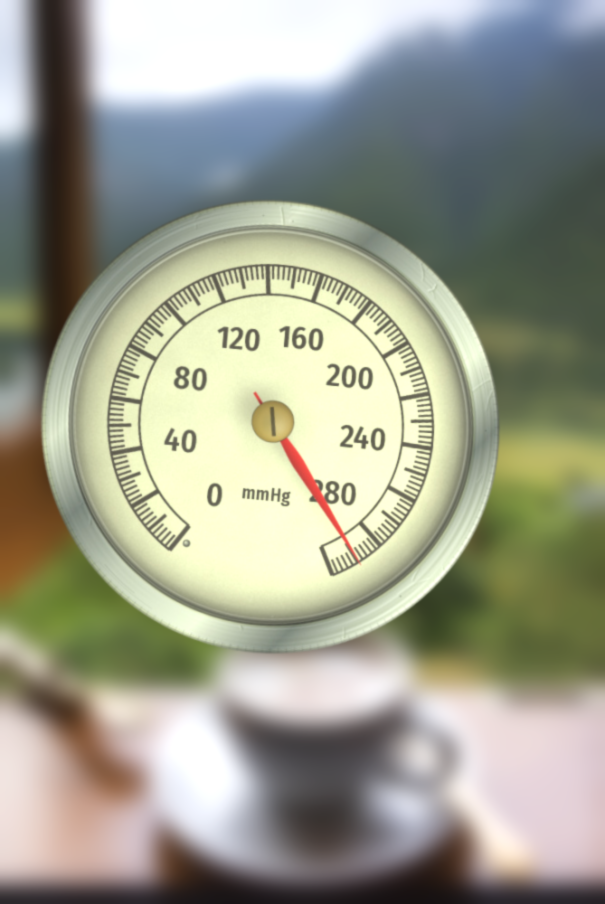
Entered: value=290 unit=mmHg
